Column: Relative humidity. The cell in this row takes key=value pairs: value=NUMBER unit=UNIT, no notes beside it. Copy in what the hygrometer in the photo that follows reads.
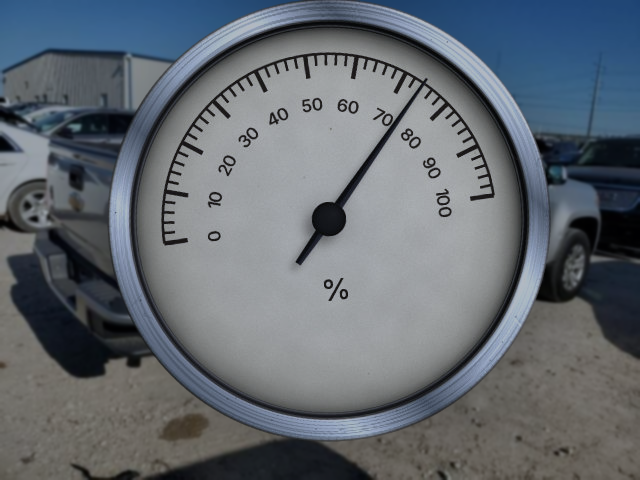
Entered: value=74 unit=%
